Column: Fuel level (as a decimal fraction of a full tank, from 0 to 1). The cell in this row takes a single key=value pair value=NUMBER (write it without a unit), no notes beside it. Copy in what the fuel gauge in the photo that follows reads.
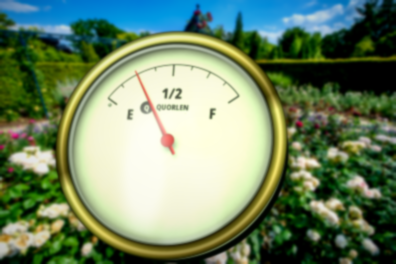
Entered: value=0.25
